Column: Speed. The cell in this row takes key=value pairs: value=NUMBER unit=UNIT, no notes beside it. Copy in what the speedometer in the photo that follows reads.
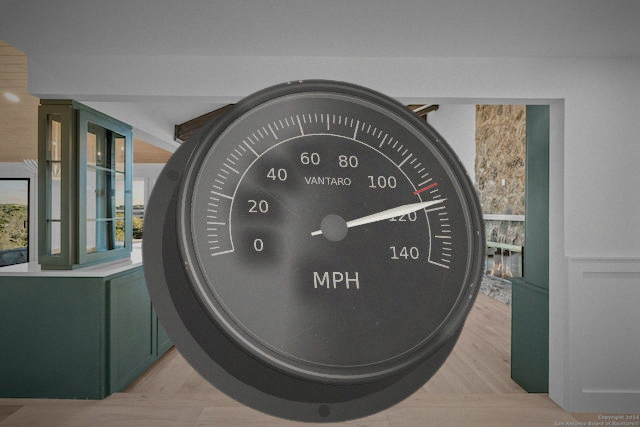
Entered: value=118 unit=mph
